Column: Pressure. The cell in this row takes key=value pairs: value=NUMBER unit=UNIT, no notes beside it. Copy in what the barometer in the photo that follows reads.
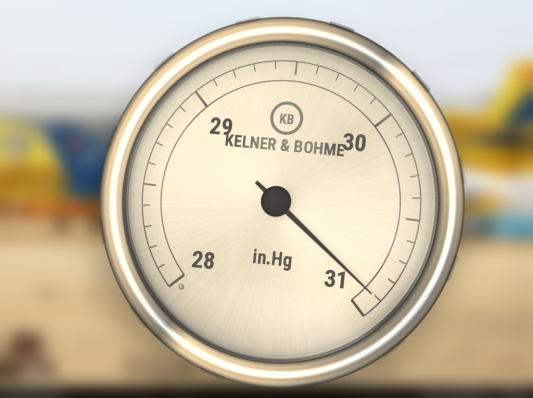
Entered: value=30.9 unit=inHg
